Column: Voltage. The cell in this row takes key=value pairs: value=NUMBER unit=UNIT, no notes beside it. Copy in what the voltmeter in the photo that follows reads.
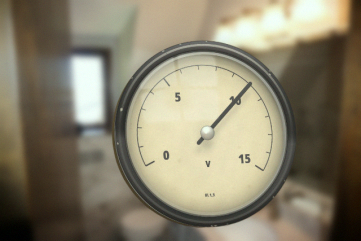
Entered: value=10 unit=V
